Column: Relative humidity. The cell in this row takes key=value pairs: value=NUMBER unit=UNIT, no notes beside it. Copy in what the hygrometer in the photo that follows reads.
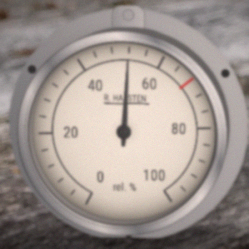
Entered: value=52 unit=%
